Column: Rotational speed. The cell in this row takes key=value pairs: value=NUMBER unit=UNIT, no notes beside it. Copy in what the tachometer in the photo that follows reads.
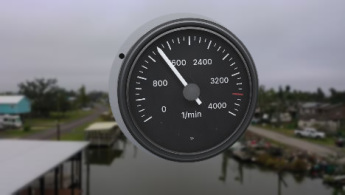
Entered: value=1400 unit=rpm
